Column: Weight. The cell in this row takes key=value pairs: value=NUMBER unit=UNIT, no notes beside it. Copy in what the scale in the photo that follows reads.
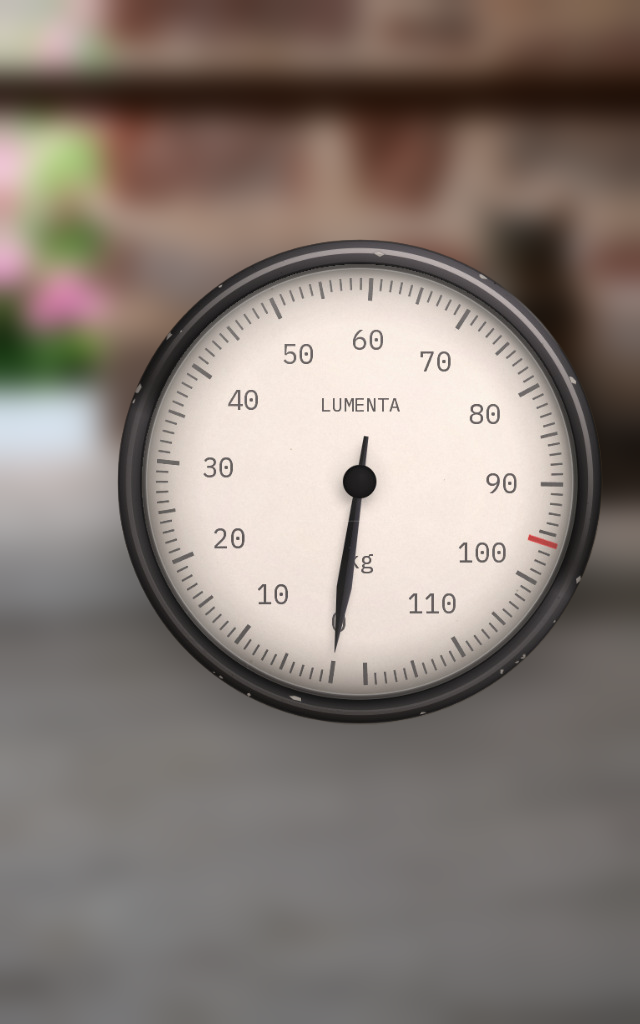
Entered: value=0 unit=kg
